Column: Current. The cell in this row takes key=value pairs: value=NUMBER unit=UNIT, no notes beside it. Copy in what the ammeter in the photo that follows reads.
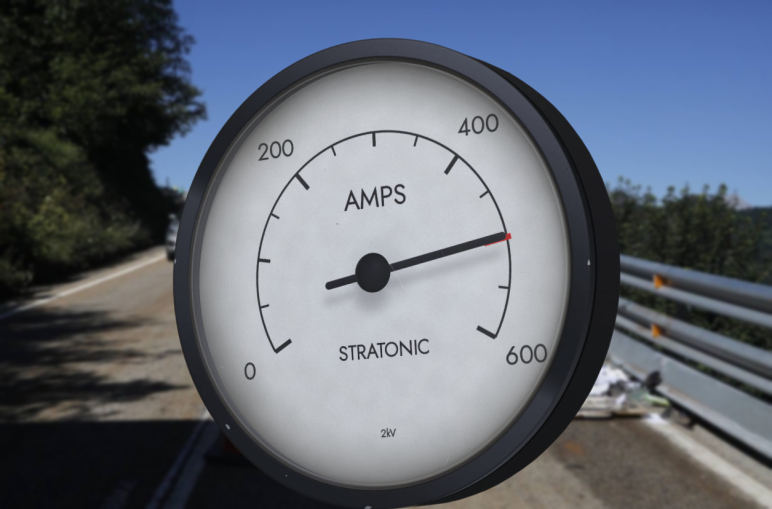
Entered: value=500 unit=A
